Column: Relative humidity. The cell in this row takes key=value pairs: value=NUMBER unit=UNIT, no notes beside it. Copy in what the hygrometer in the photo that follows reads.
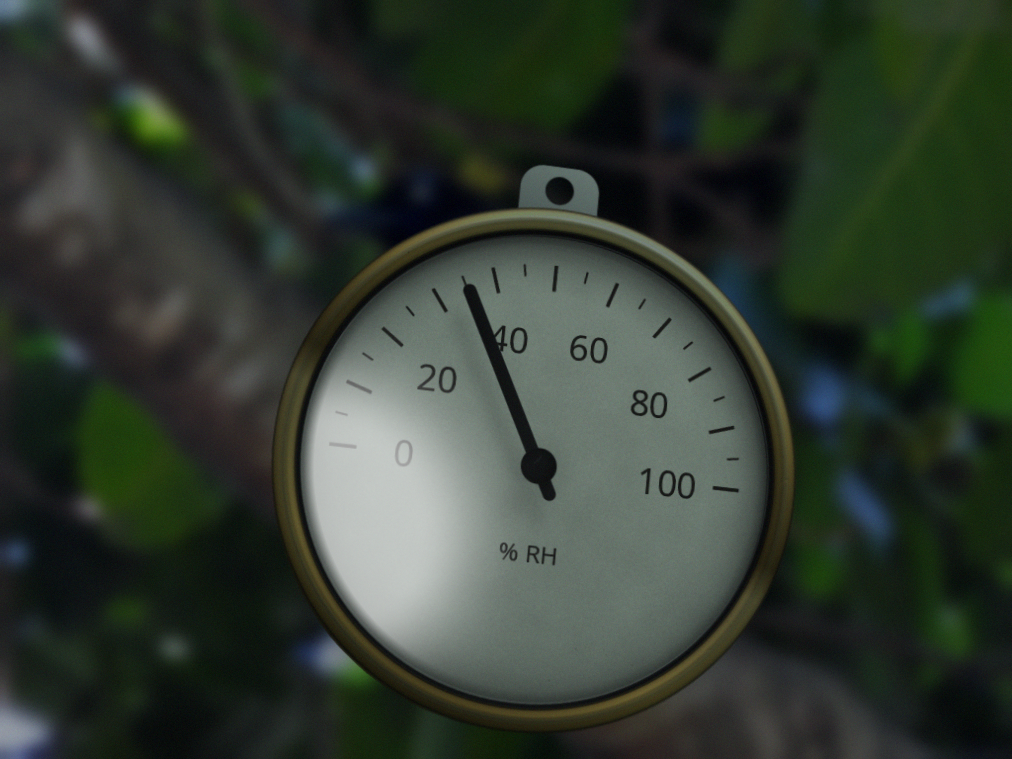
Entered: value=35 unit=%
